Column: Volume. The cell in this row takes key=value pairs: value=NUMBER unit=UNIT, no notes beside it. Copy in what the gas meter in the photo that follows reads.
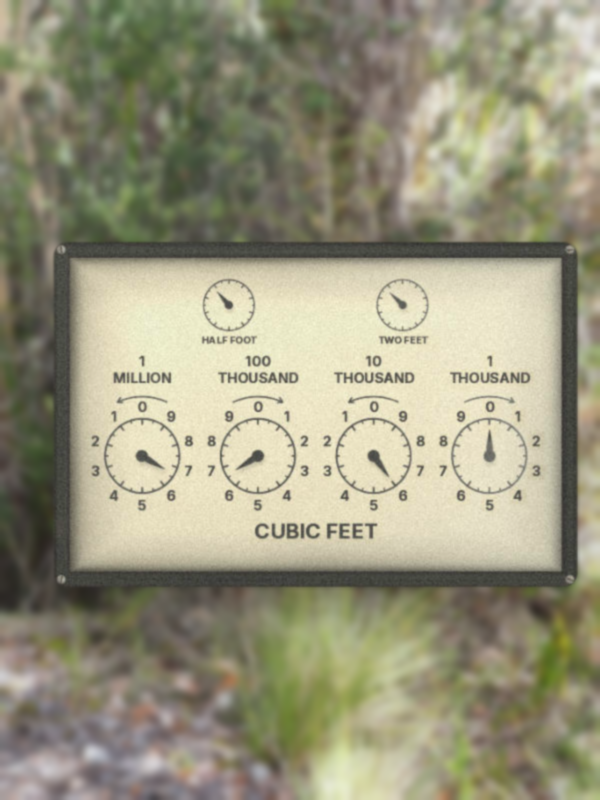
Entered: value=666000 unit=ft³
